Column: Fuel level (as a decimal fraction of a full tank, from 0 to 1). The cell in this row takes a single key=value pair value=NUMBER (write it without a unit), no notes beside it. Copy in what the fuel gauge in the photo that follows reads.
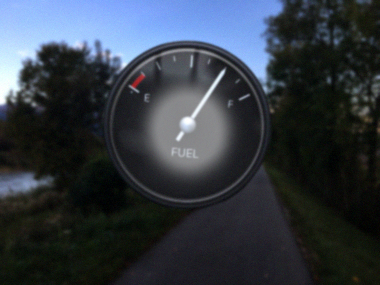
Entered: value=0.75
